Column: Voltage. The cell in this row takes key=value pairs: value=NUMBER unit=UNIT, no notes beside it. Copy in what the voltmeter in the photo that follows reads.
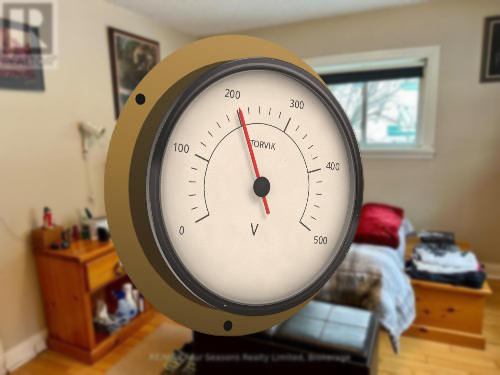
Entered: value=200 unit=V
